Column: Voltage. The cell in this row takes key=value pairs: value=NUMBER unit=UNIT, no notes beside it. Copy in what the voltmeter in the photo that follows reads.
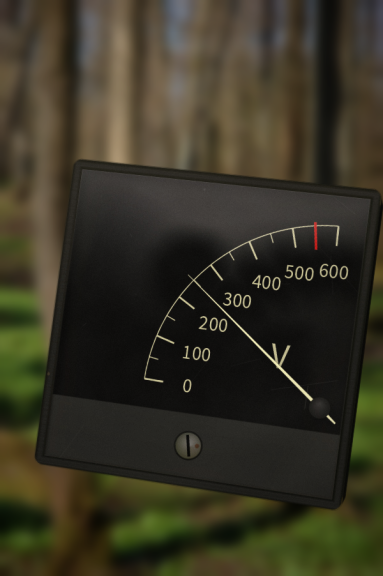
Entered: value=250 unit=V
